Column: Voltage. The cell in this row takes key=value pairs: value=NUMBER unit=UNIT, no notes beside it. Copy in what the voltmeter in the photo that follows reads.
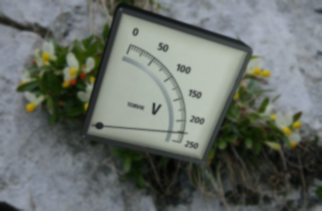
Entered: value=225 unit=V
